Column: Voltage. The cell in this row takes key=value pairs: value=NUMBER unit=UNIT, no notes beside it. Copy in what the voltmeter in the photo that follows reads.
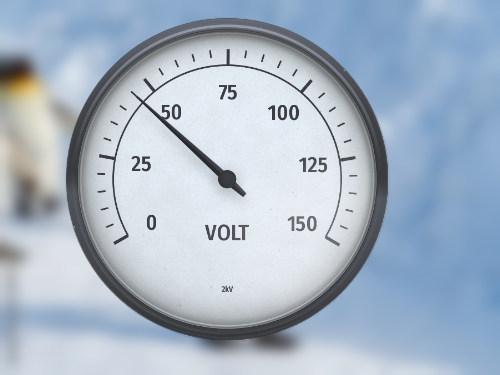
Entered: value=45 unit=V
